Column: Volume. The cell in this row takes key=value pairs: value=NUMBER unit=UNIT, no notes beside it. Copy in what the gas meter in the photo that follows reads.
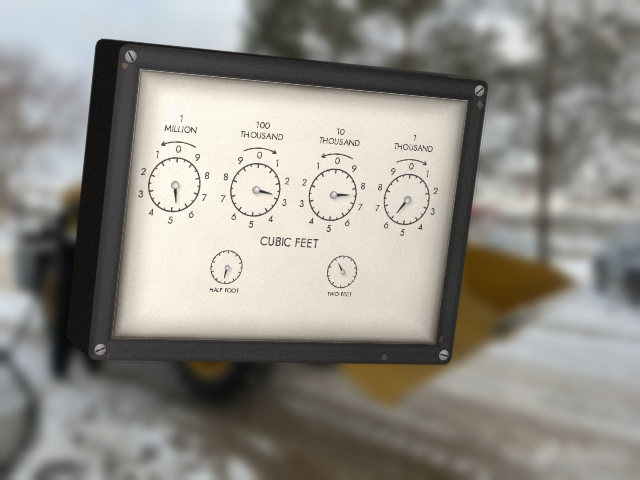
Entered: value=527600 unit=ft³
